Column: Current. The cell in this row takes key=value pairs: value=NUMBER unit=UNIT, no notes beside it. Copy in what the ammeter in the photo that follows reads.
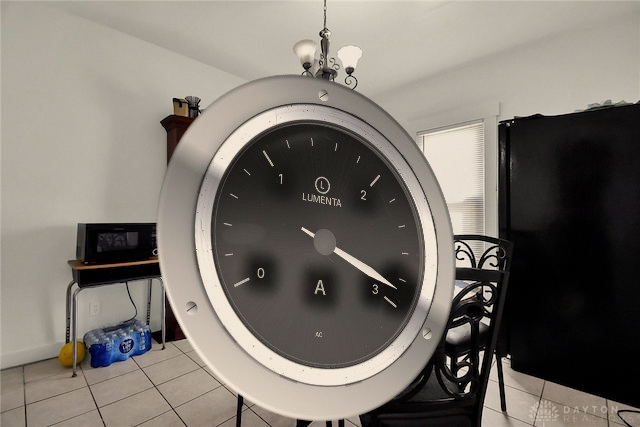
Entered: value=2.9 unit=A
